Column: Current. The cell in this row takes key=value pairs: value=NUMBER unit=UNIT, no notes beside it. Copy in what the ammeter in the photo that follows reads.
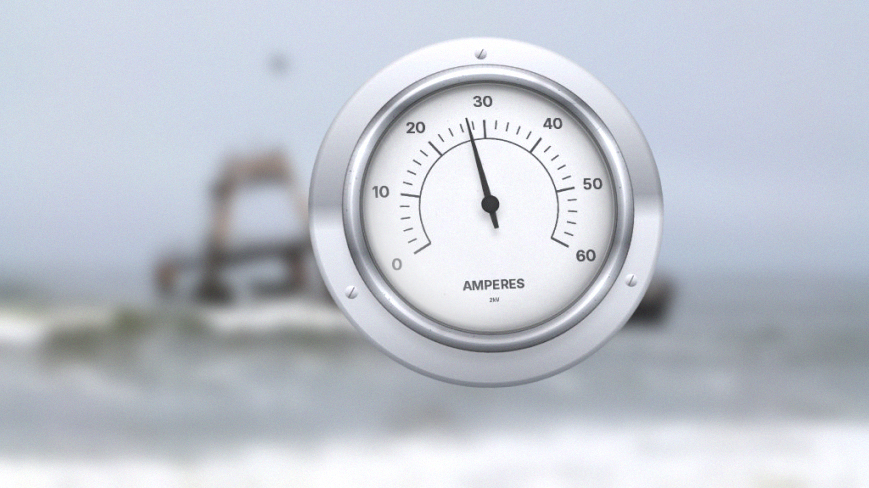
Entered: value=27 unit=A
